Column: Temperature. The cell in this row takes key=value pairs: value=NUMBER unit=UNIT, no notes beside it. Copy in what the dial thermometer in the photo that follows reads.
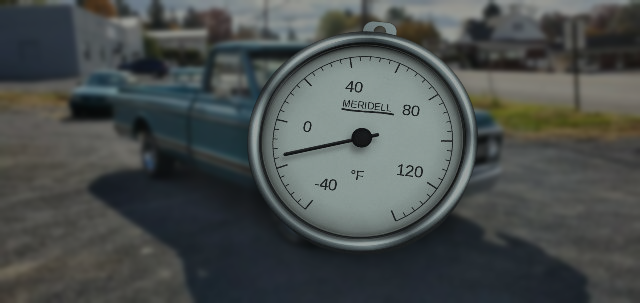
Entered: value=-16 unit=°F
